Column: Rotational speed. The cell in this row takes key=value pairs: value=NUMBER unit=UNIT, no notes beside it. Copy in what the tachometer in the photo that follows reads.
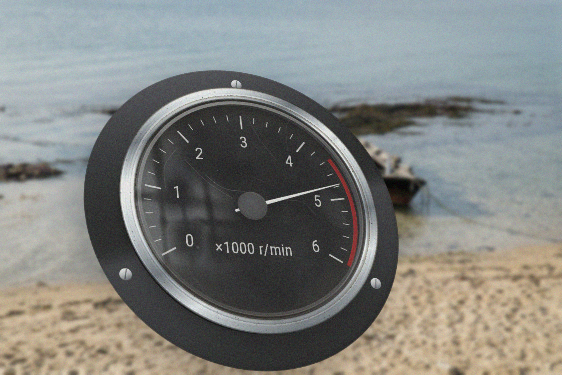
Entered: value=4800 unit=rpm
